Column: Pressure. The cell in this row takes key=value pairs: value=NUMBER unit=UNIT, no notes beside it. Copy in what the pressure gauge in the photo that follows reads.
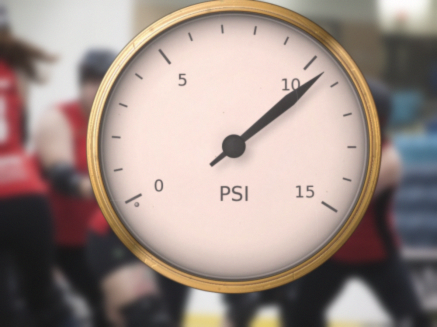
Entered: value=10.5 unit=psi
